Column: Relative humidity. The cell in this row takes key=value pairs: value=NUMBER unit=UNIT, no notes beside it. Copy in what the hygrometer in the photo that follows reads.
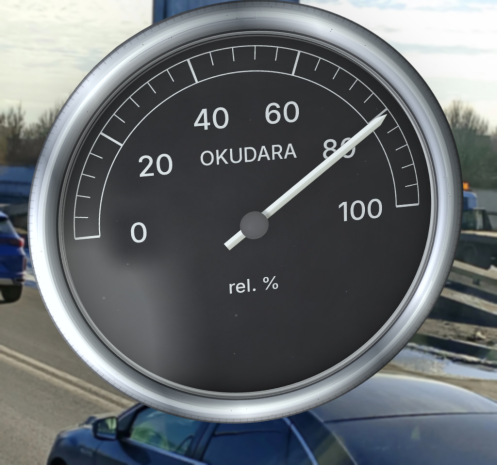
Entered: value=80 unit=%
